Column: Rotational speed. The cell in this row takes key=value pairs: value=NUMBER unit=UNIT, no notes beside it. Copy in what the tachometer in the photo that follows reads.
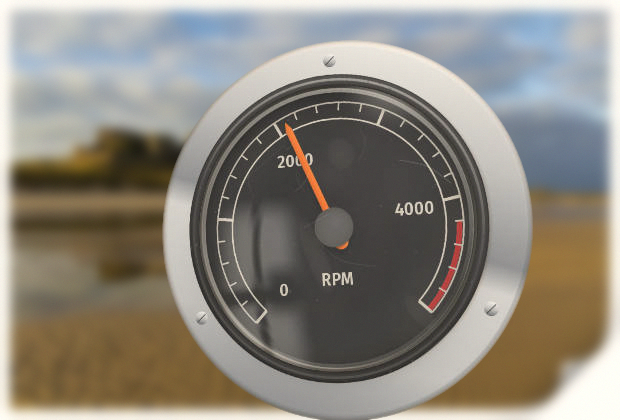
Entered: value=2100 unit=rpm
